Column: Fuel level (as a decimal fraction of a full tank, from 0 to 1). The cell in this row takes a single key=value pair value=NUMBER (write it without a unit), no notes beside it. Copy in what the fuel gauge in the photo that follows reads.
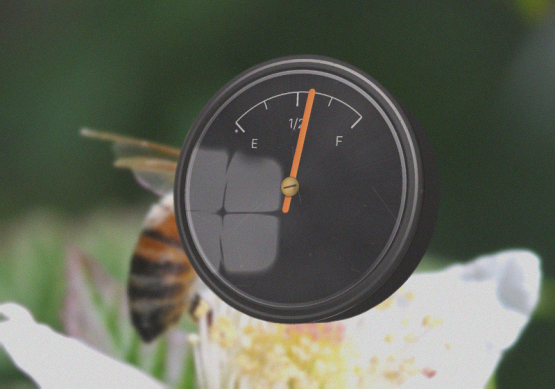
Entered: value=0.625
